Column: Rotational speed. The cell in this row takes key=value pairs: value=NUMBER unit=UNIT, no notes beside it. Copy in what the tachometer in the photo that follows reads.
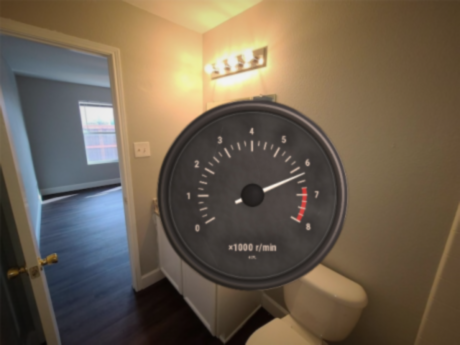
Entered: value=6250 unit=rpm
